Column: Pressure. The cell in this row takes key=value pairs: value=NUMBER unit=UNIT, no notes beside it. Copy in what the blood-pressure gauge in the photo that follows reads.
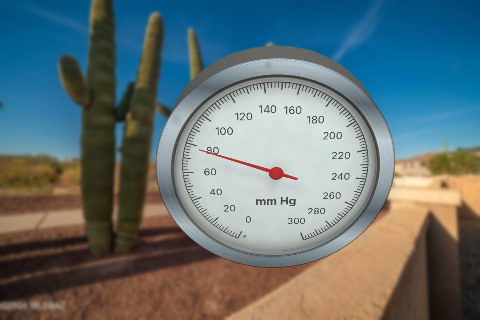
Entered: value=80 unit=mmHg
